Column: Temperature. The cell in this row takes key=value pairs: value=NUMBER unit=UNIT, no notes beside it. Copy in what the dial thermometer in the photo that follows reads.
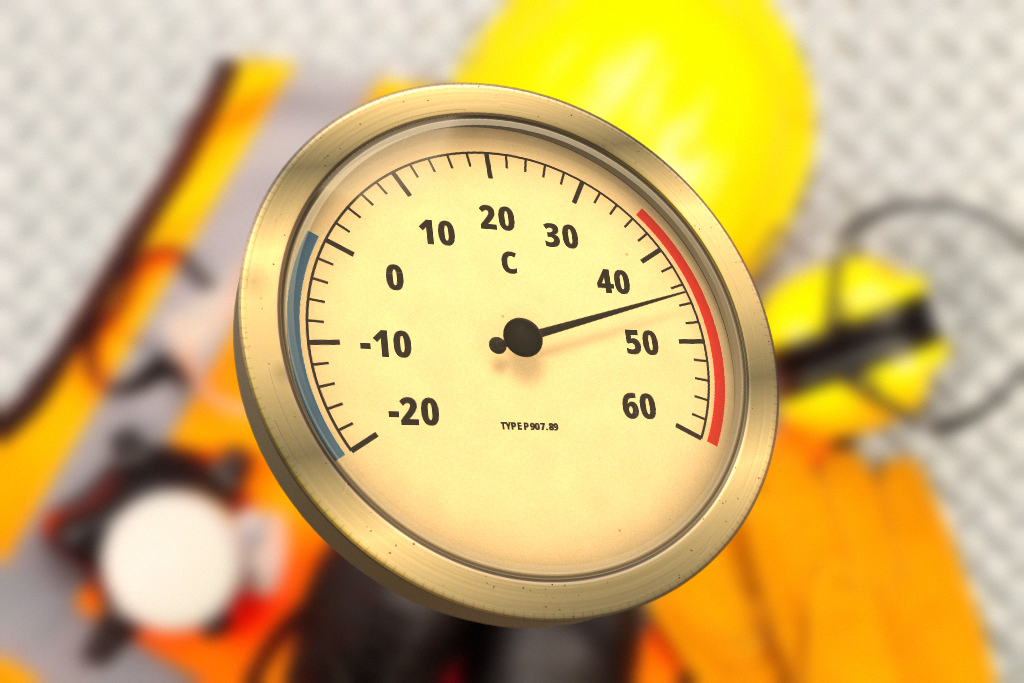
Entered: value=45 unit=°C
